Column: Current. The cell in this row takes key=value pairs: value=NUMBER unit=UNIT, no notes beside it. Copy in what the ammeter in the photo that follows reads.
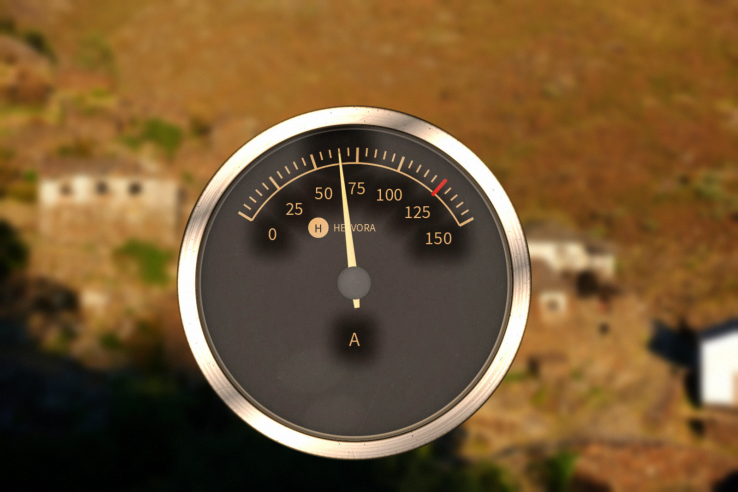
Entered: value=65 unit=A
